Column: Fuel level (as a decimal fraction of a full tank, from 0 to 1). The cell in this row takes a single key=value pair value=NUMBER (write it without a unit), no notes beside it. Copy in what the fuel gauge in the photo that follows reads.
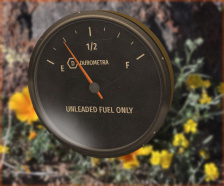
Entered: value=0.25
